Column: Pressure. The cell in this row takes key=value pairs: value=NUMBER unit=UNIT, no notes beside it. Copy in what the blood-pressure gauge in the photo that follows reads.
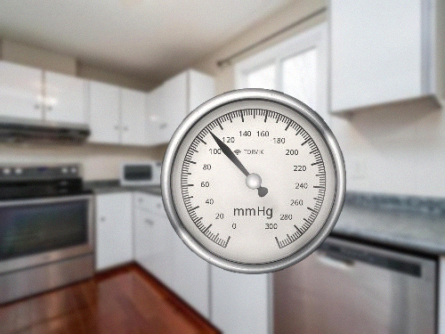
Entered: value=110 unit=mmHg
